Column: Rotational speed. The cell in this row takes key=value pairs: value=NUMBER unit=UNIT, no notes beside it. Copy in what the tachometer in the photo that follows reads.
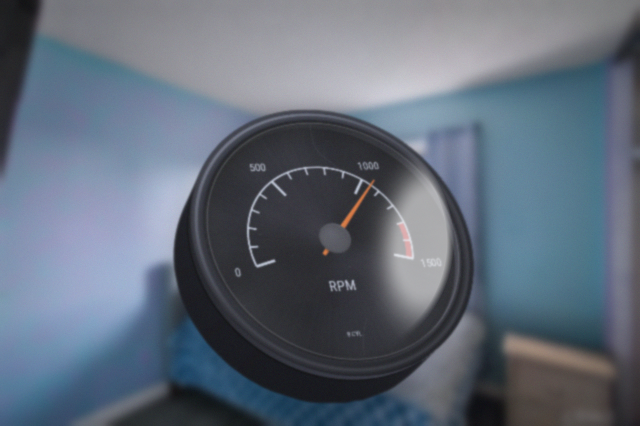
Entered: value=1050 unit=rpm
